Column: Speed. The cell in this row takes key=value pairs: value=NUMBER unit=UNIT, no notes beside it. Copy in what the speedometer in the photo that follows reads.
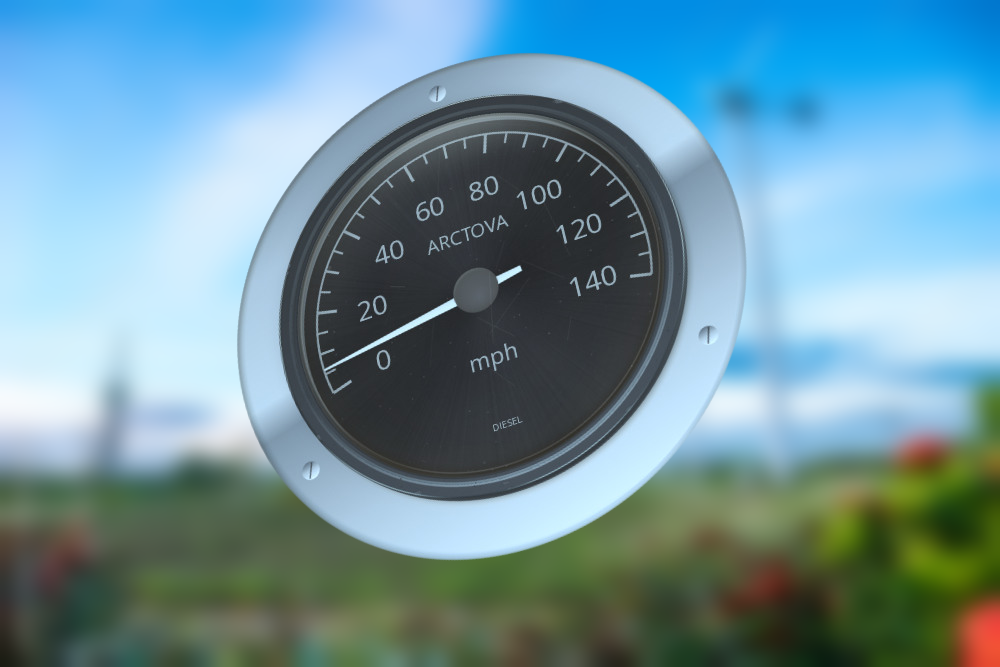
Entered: value=5 unit=mph
